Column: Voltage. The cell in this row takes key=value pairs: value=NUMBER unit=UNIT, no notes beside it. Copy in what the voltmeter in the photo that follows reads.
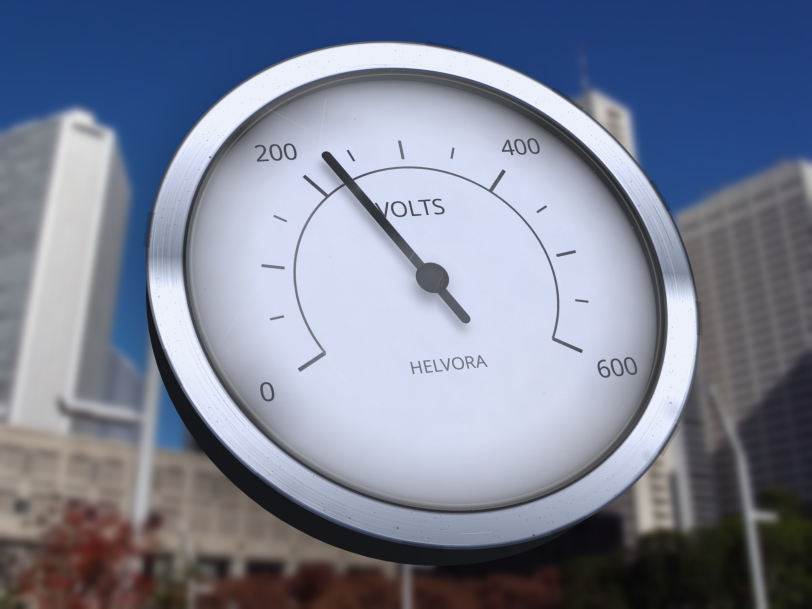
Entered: value=225 unit=V
